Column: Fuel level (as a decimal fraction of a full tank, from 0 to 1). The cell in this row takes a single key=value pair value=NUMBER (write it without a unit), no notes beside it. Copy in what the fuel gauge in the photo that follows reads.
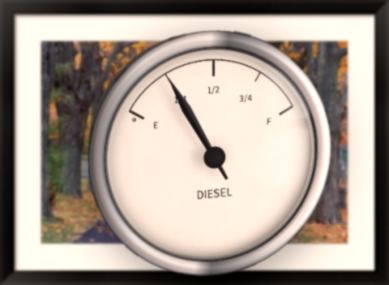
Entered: value=0.25
